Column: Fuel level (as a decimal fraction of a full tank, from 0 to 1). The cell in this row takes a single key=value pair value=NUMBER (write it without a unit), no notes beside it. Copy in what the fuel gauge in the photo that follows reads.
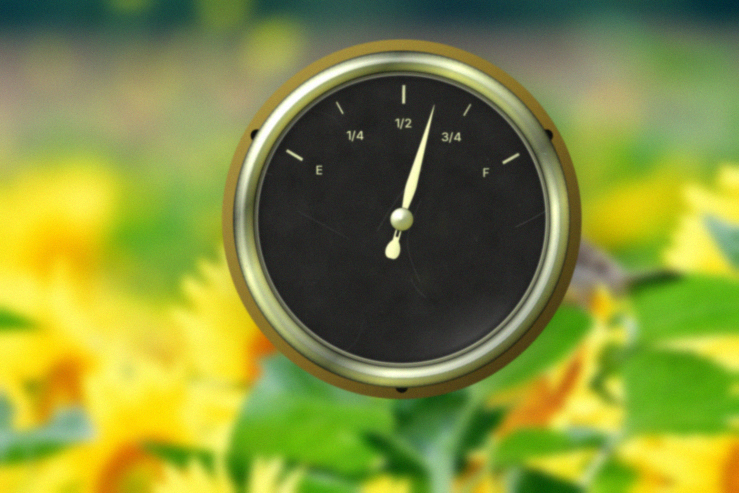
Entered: value=0.625
